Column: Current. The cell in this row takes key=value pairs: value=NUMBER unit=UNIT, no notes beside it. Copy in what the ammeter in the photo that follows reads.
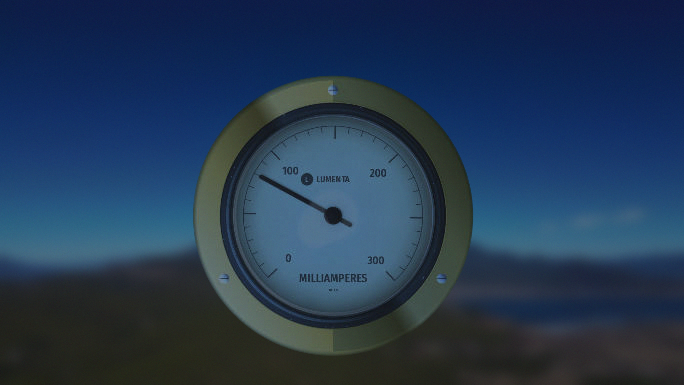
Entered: value=80 unit=mA
